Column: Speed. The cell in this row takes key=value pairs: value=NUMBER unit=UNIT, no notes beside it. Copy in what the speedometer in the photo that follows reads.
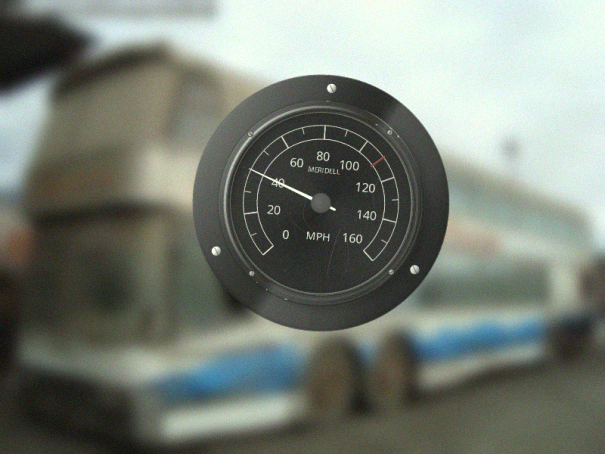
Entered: value=40 unit=mph
